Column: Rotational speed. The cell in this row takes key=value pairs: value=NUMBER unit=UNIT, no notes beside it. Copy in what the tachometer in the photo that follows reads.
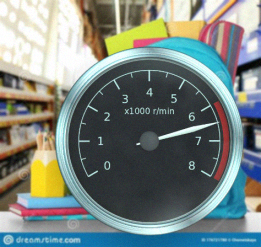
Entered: value=6500 unit=rpm
